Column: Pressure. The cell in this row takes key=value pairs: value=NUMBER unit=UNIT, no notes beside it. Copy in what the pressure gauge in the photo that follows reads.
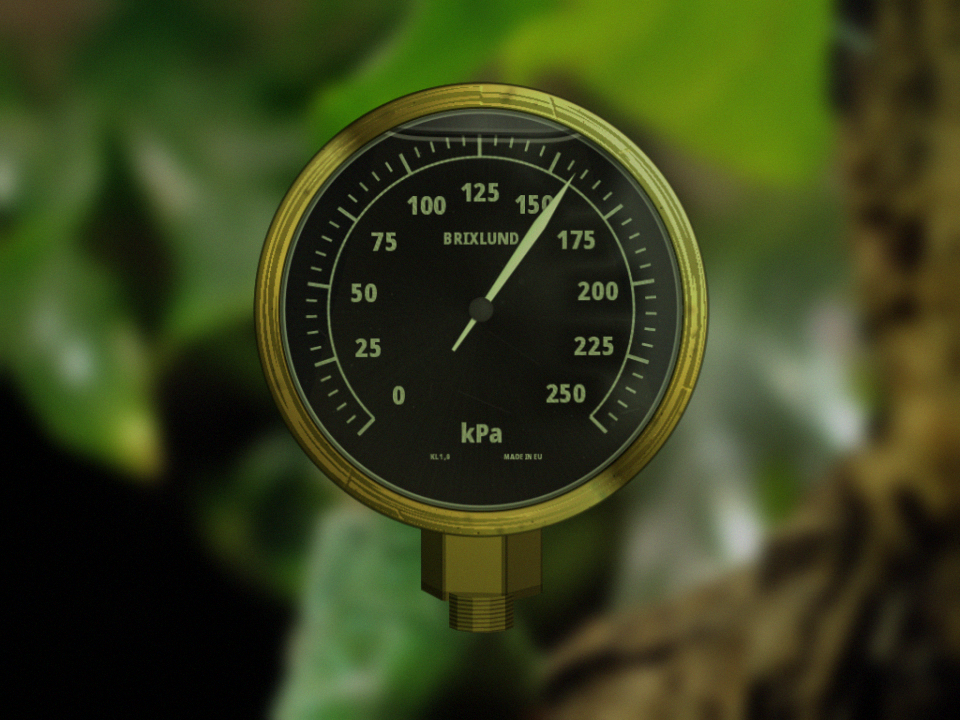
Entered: value=157.5 unit=kPa
